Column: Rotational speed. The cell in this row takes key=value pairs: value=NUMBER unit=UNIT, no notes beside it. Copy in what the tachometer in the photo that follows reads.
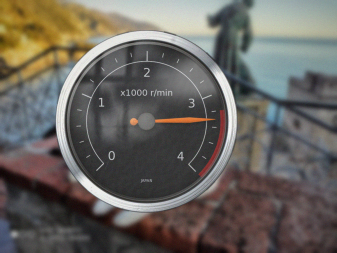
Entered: value=3300 unit=rpm
